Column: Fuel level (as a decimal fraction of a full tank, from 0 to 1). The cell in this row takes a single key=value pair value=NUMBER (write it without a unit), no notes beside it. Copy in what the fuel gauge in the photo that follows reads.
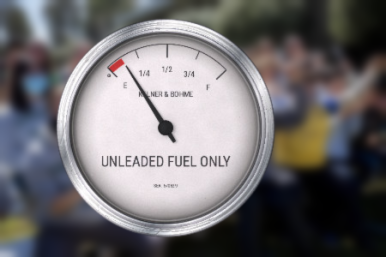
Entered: value=0.125
